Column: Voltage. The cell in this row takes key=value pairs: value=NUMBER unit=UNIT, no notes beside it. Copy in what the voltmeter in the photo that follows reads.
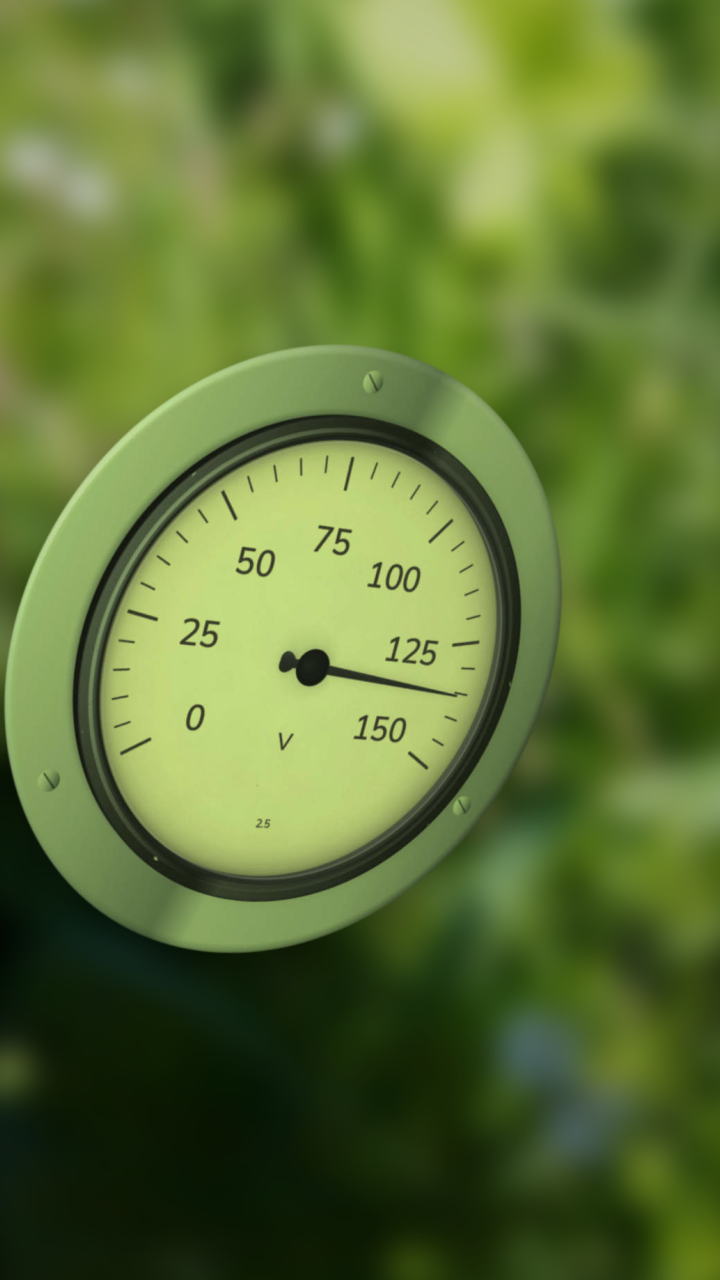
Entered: value=135 unit=V
